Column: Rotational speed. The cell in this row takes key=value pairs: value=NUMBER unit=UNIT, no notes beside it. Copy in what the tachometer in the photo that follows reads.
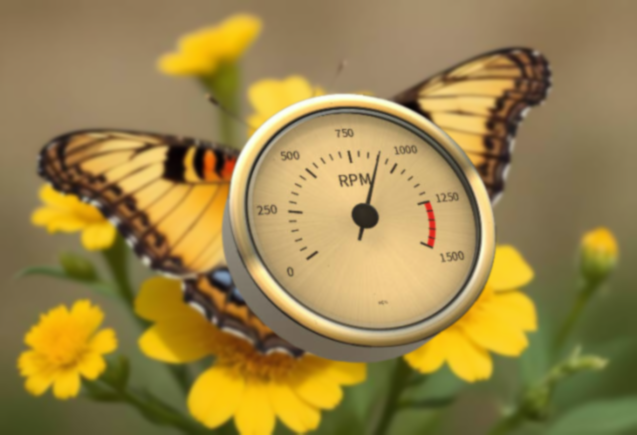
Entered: value=900 unit=rpm
